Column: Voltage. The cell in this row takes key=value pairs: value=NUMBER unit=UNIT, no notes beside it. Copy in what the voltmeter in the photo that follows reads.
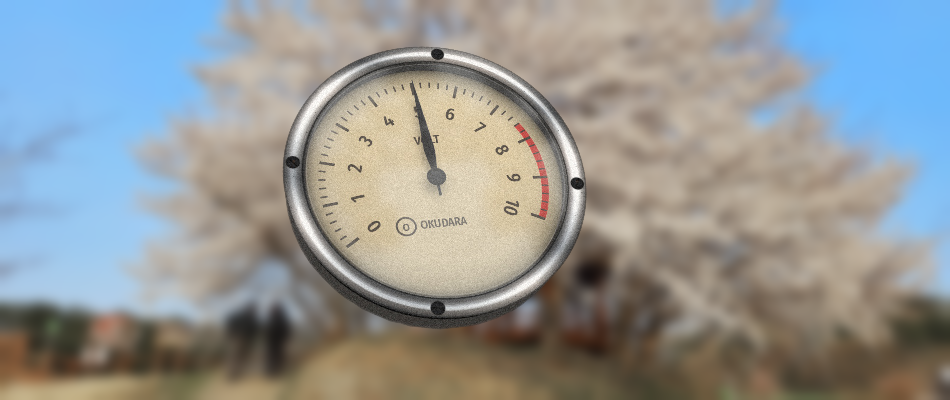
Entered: value=5 unit=V
